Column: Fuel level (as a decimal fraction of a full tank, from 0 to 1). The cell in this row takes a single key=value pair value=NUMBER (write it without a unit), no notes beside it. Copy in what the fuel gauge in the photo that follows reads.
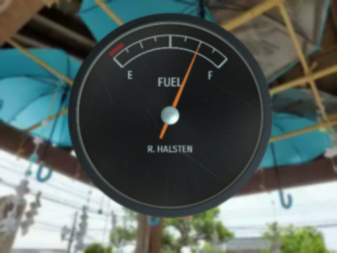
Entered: value=0.75
